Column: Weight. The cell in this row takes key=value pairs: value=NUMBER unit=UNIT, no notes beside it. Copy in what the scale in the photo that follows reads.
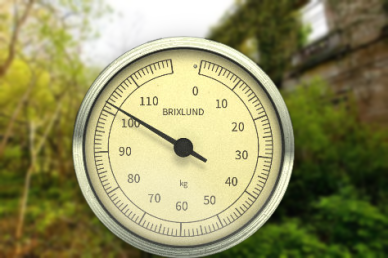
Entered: value=102 unit=kg
